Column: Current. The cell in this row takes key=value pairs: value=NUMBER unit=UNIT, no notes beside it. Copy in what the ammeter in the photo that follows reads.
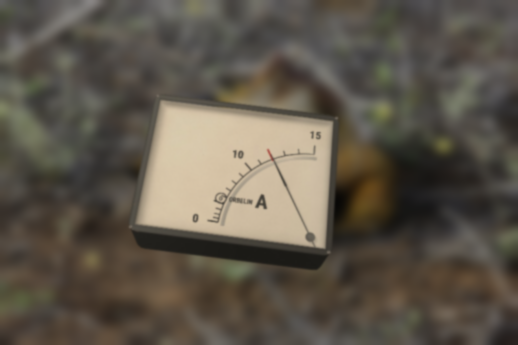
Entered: value=12 unit=A
